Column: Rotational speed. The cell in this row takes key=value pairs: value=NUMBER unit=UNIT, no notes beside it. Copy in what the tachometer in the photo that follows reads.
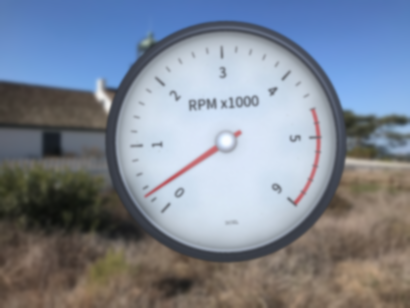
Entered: value=300 unit=rpm
